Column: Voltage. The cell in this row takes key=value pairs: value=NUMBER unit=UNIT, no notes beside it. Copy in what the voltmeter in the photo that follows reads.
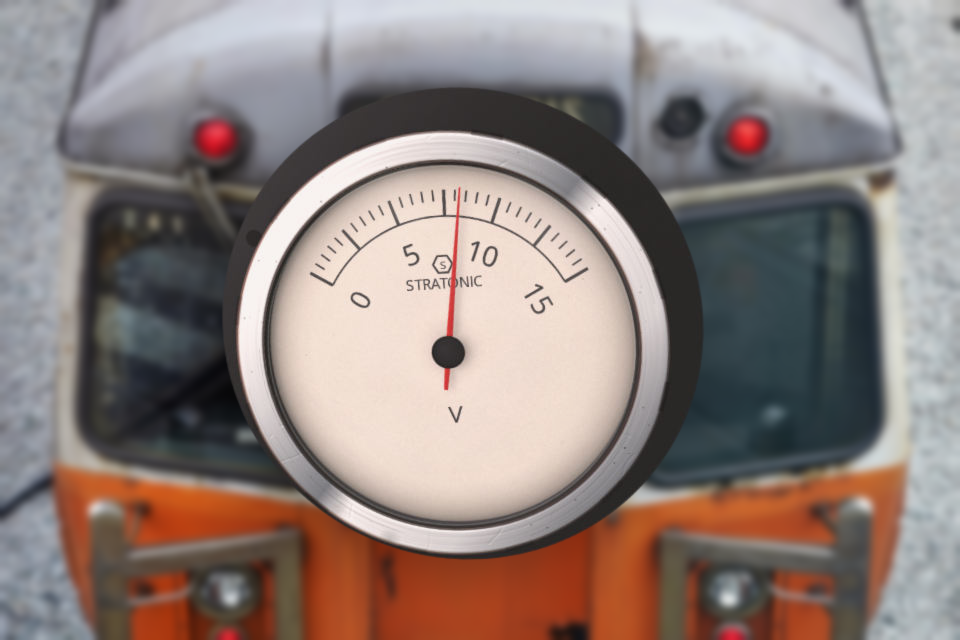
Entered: value=8.25 unit=V
